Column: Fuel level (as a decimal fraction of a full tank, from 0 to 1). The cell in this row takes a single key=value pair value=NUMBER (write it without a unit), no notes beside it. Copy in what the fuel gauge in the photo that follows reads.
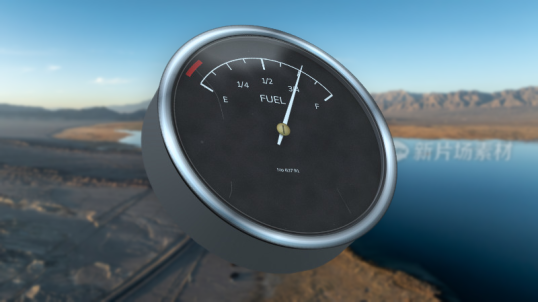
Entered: value=0.75
